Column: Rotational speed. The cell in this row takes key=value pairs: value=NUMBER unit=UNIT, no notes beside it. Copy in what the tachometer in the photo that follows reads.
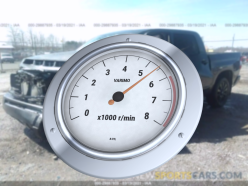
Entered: value=5500 unit=rpm
